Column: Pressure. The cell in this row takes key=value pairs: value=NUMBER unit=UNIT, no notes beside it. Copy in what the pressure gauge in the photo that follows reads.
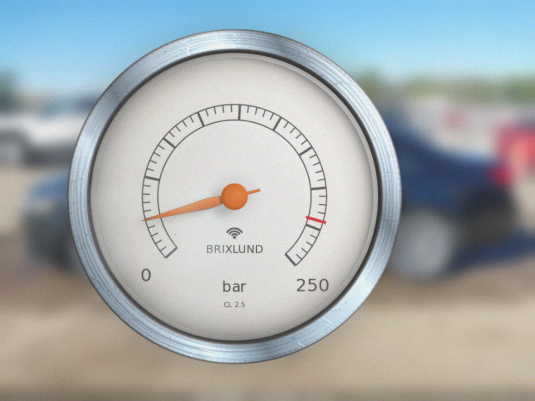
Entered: value=25 unit=bar
